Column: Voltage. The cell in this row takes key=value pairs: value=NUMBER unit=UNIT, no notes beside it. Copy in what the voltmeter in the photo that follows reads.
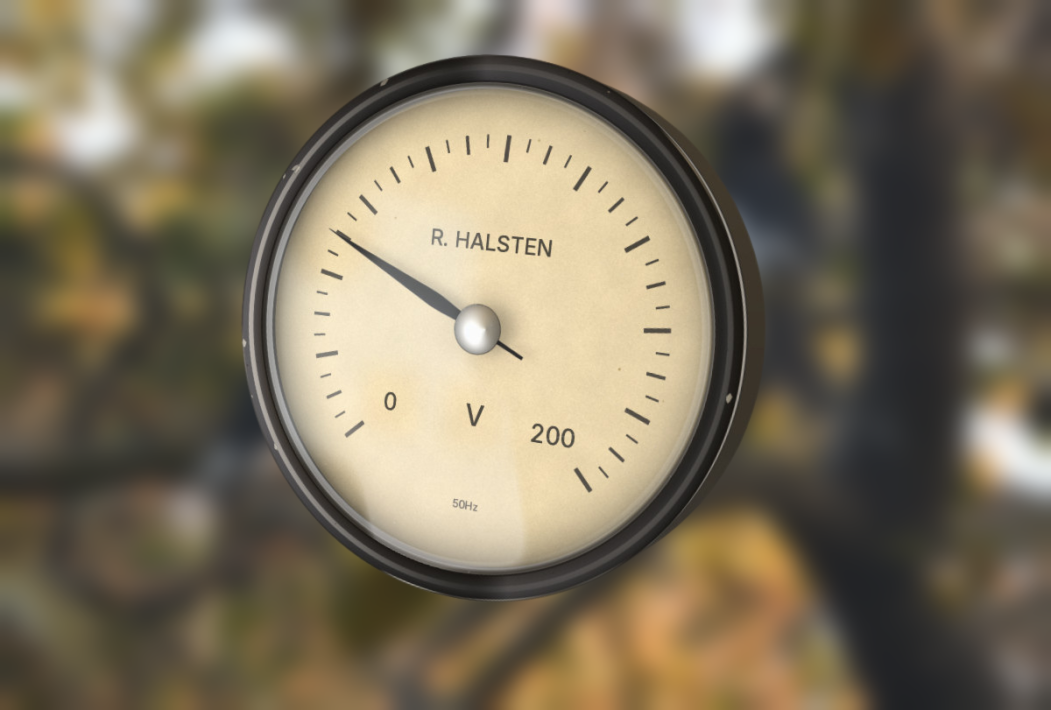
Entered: value=50 unit=V
